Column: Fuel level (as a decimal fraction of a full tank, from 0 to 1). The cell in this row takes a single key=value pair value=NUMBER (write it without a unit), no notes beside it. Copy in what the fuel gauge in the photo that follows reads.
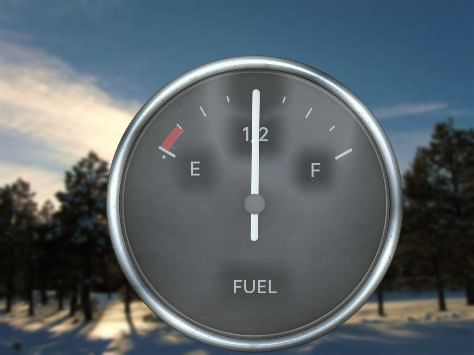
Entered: value=0.5
